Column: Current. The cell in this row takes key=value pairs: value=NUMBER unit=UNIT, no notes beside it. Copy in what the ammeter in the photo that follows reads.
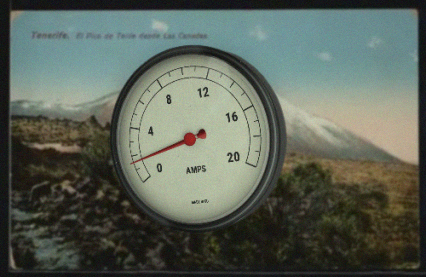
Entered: value=1.5 unit=A
